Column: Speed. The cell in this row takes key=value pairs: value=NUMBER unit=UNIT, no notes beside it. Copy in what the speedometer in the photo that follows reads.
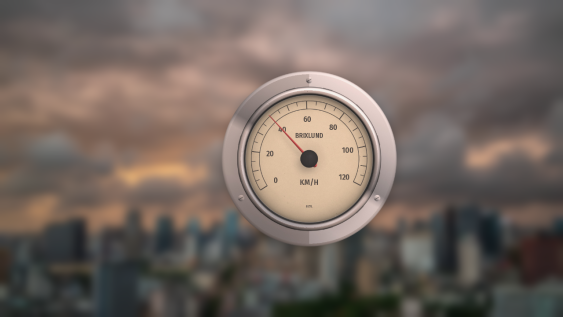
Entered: value=40 unit=km/h
